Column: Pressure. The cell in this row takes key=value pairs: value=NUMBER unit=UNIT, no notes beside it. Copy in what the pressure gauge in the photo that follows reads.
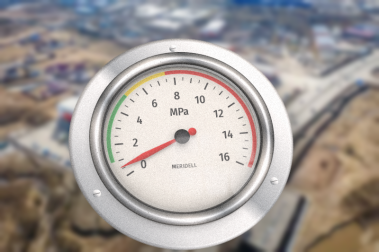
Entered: value=0.5 unit=MPa
